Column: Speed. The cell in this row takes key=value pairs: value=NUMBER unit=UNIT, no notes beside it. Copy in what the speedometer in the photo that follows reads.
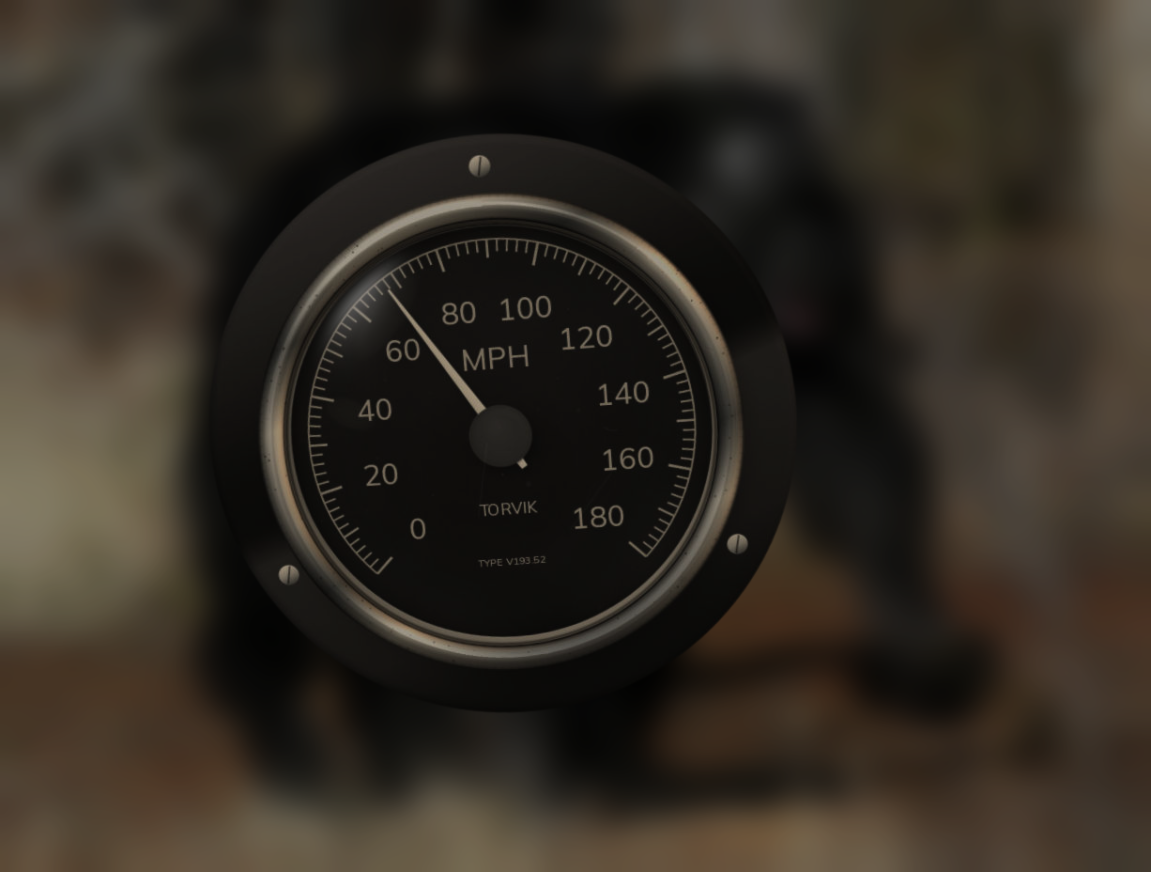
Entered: value=68 unit=mph
